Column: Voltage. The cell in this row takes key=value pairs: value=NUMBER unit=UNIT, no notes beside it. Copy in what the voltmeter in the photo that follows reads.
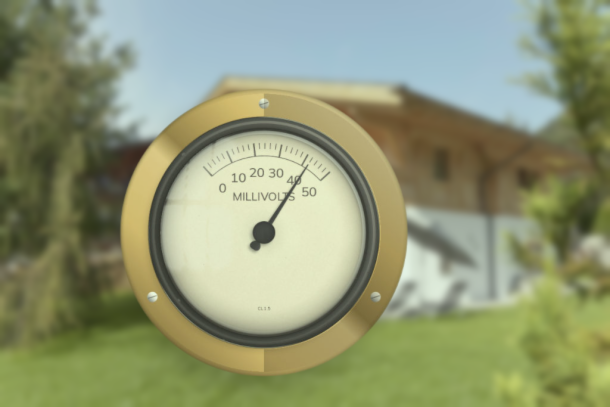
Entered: value=42 unit=mV
